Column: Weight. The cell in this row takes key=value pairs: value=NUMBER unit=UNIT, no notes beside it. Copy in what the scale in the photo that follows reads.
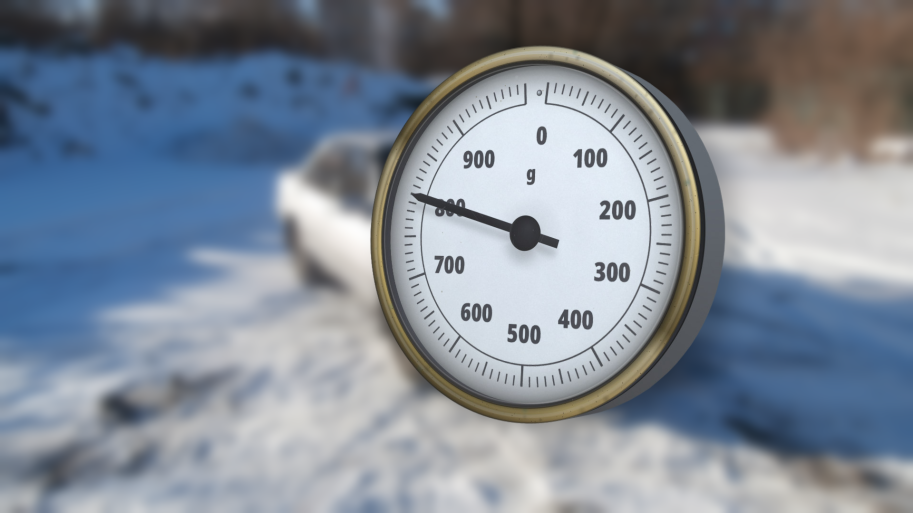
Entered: value=800 unit=g
